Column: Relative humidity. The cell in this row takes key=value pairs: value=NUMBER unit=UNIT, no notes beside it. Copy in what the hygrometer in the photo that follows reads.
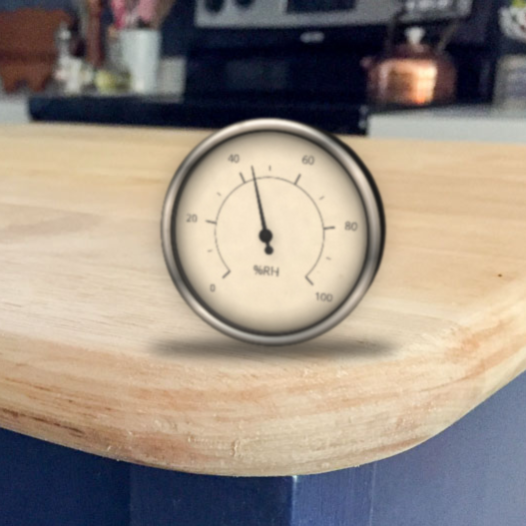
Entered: value=45 unit=%
